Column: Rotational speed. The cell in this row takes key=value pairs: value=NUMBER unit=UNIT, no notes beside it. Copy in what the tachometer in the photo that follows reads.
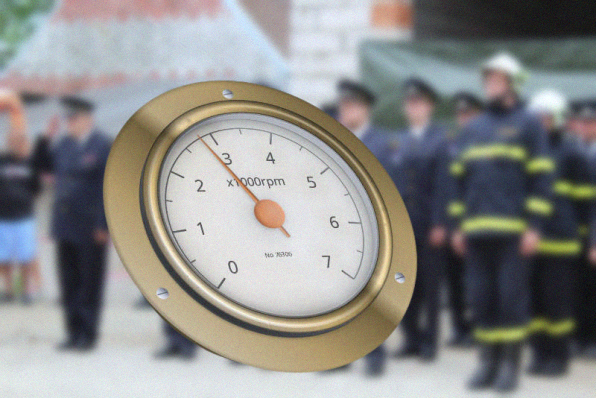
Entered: value=2750 unit=rpm
